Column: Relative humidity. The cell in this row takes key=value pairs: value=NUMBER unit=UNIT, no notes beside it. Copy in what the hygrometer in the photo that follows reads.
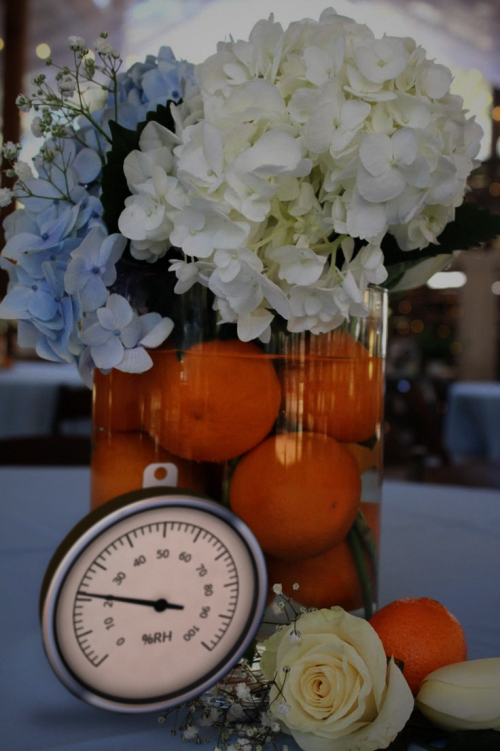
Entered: value=22 unit=%
